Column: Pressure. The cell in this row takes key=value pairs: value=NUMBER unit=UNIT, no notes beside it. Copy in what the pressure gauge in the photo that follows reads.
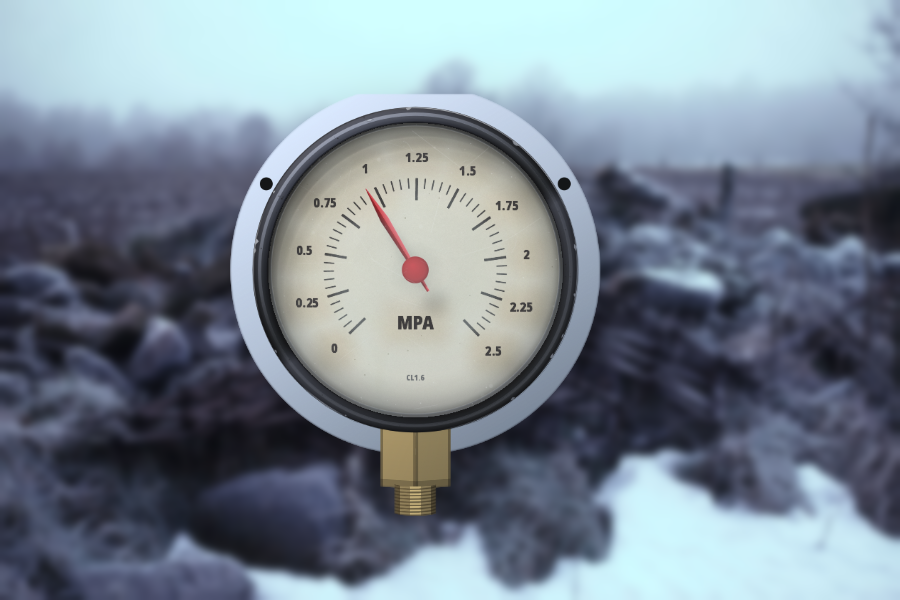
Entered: value=0.95 unit=MPa
